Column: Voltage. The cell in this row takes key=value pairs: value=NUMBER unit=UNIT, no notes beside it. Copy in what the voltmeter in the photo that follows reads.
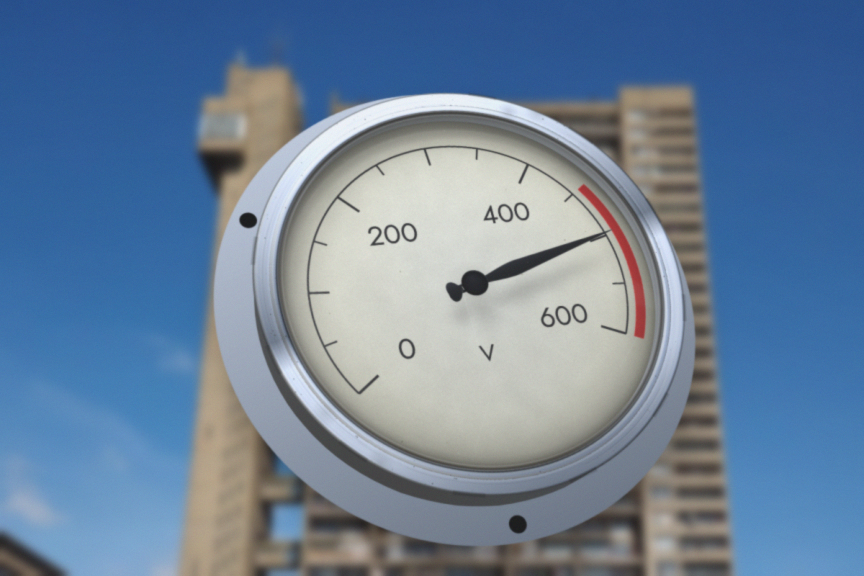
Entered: value=500 unit=V
